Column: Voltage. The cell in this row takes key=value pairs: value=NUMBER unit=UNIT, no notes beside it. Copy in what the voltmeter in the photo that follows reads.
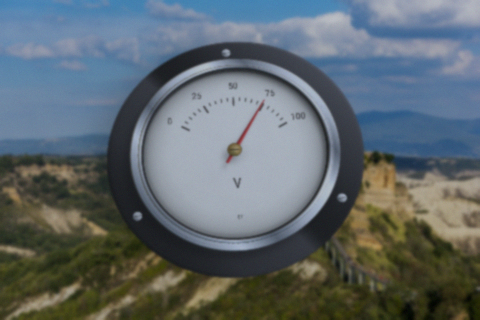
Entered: value=75 unit=V
